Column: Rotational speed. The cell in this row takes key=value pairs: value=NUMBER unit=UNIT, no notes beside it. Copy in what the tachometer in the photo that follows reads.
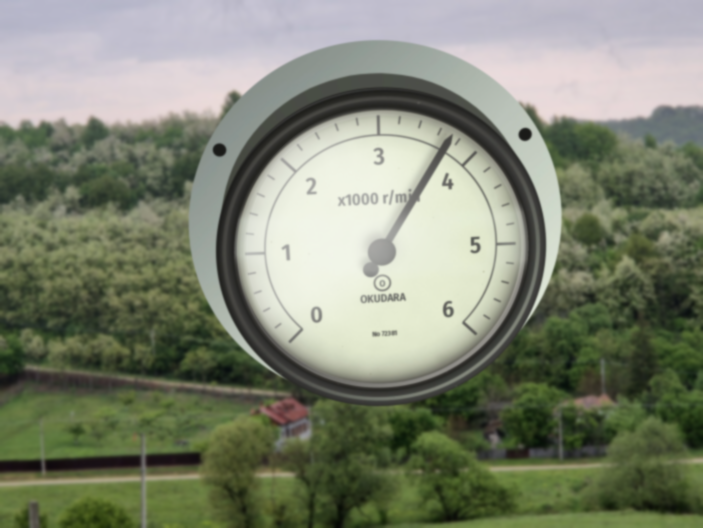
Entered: value=3700 unit=rpm
